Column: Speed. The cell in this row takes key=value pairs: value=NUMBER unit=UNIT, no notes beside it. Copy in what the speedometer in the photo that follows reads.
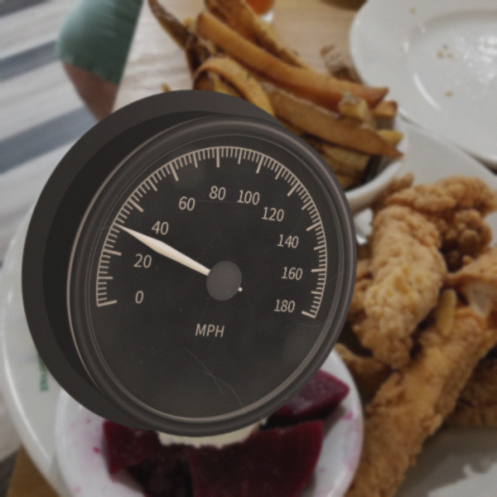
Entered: value=30 unit=mph
